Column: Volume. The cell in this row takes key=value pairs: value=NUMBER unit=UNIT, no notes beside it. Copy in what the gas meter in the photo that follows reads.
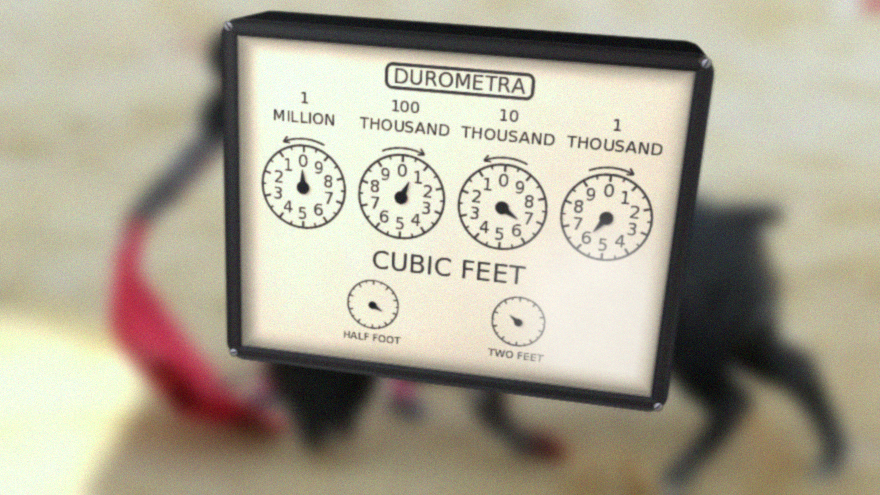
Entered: value=6600 unit=ft³
